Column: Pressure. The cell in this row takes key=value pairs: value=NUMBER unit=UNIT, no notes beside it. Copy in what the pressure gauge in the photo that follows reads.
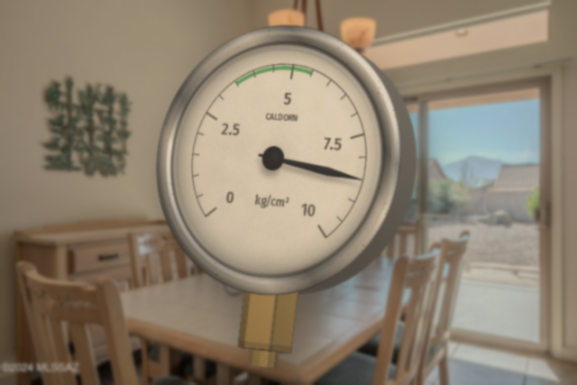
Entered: value=8.5 unit=kg/cm²
